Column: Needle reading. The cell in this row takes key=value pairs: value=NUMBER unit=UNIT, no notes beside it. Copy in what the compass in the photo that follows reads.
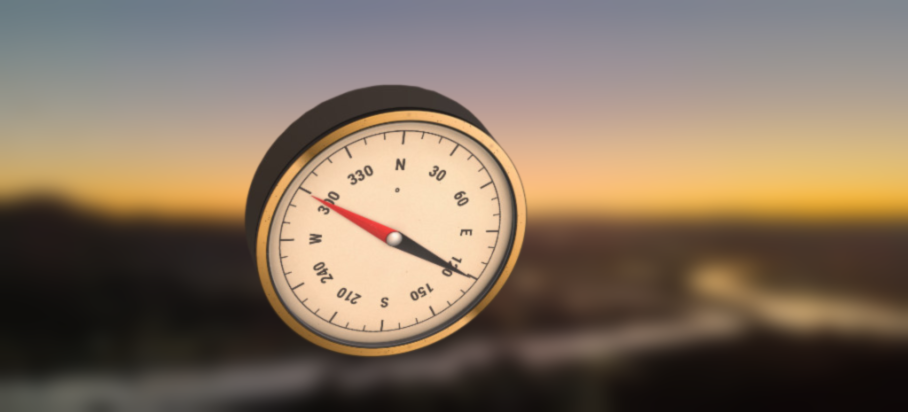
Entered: value=300 unit=°
